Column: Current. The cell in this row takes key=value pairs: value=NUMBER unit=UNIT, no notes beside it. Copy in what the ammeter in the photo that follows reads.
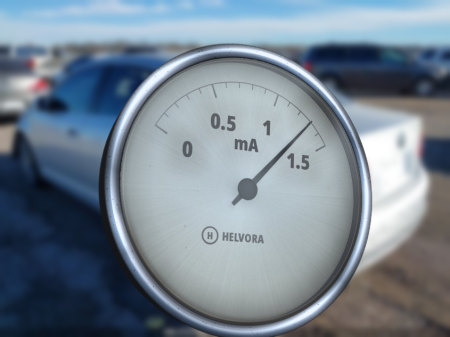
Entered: value=1.3 unit=mA
